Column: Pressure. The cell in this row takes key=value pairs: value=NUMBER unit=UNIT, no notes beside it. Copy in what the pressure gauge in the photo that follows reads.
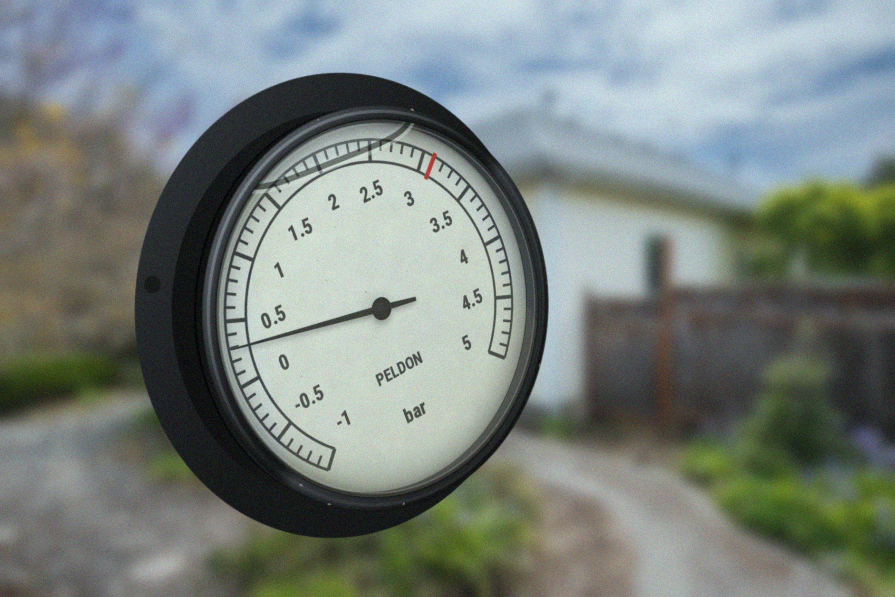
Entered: value=0.3 unit=bar
